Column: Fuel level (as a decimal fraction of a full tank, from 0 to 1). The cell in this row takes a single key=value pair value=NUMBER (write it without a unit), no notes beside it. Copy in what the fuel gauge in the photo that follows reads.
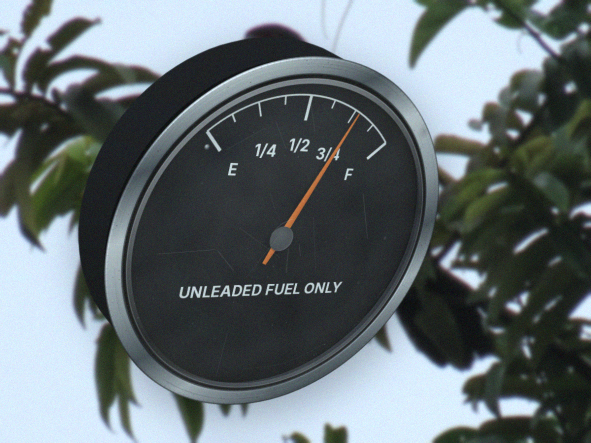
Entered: value=0.75
